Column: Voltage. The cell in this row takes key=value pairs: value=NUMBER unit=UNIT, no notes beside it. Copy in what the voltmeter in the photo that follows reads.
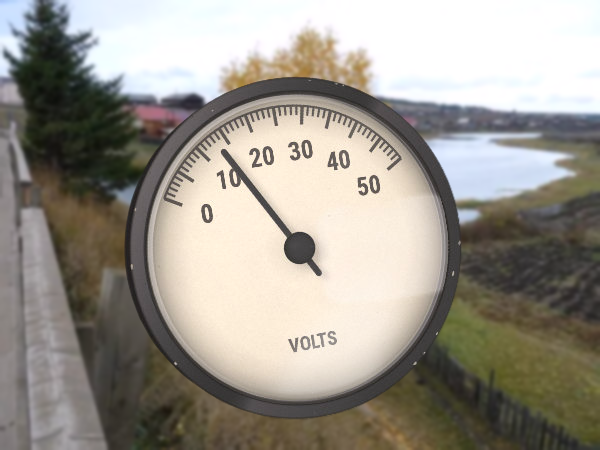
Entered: value=13 unit=V
